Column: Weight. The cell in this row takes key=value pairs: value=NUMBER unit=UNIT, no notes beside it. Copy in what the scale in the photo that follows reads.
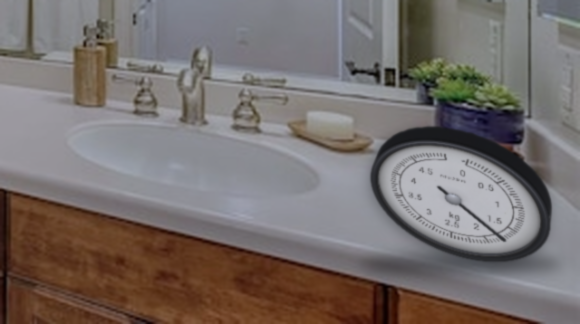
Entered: value=1.75 unit=kg
